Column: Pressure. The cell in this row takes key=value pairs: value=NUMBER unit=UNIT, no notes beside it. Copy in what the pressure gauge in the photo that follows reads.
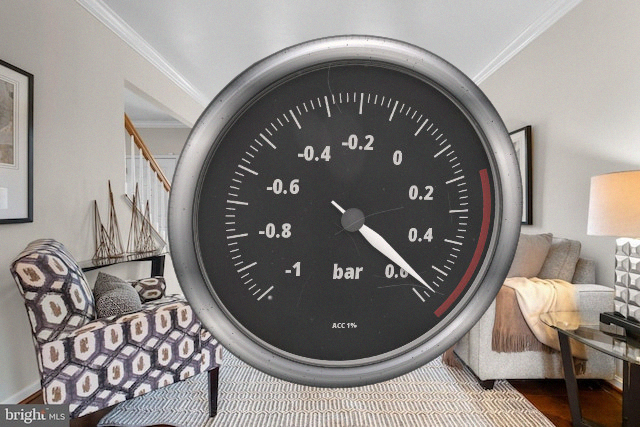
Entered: value=0.56 unit=bar
